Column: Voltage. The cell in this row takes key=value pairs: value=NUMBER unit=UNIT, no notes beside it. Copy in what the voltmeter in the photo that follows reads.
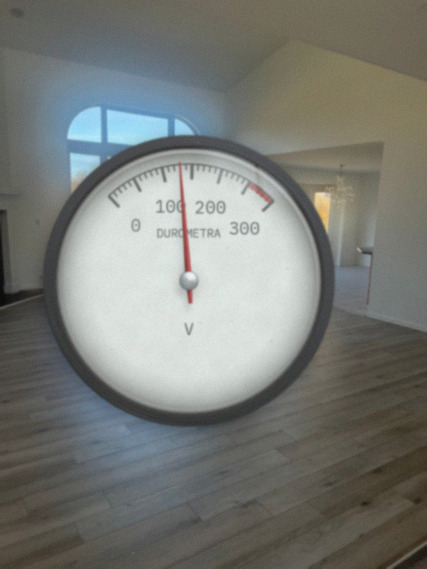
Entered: value=130 unit=V
